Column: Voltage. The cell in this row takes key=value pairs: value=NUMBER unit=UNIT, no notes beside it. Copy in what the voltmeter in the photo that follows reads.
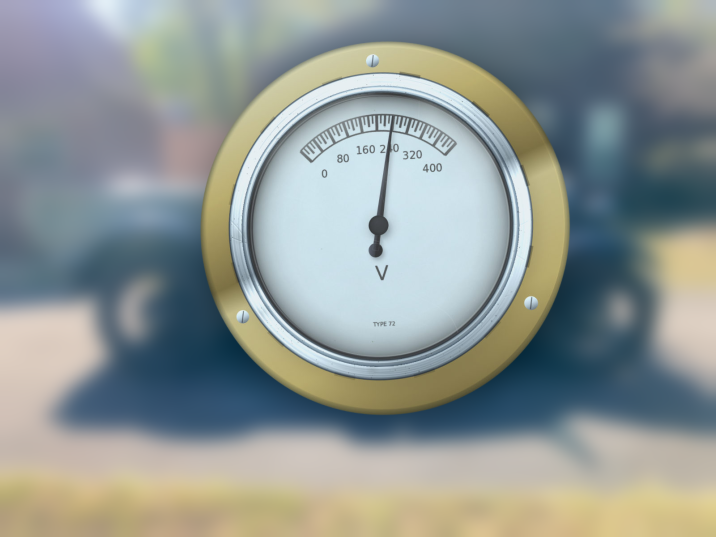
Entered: value=240 unit=V
